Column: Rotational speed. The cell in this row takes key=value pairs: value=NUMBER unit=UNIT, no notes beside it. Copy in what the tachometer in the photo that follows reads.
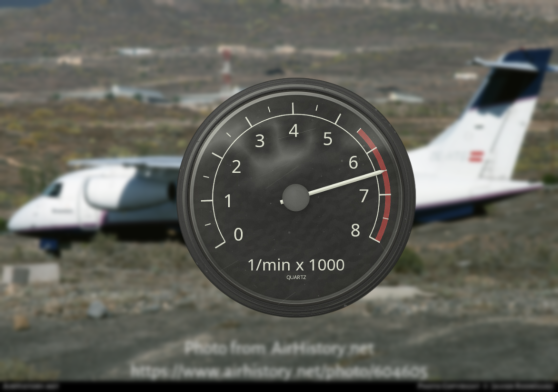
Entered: value=6500 unit=rpm
